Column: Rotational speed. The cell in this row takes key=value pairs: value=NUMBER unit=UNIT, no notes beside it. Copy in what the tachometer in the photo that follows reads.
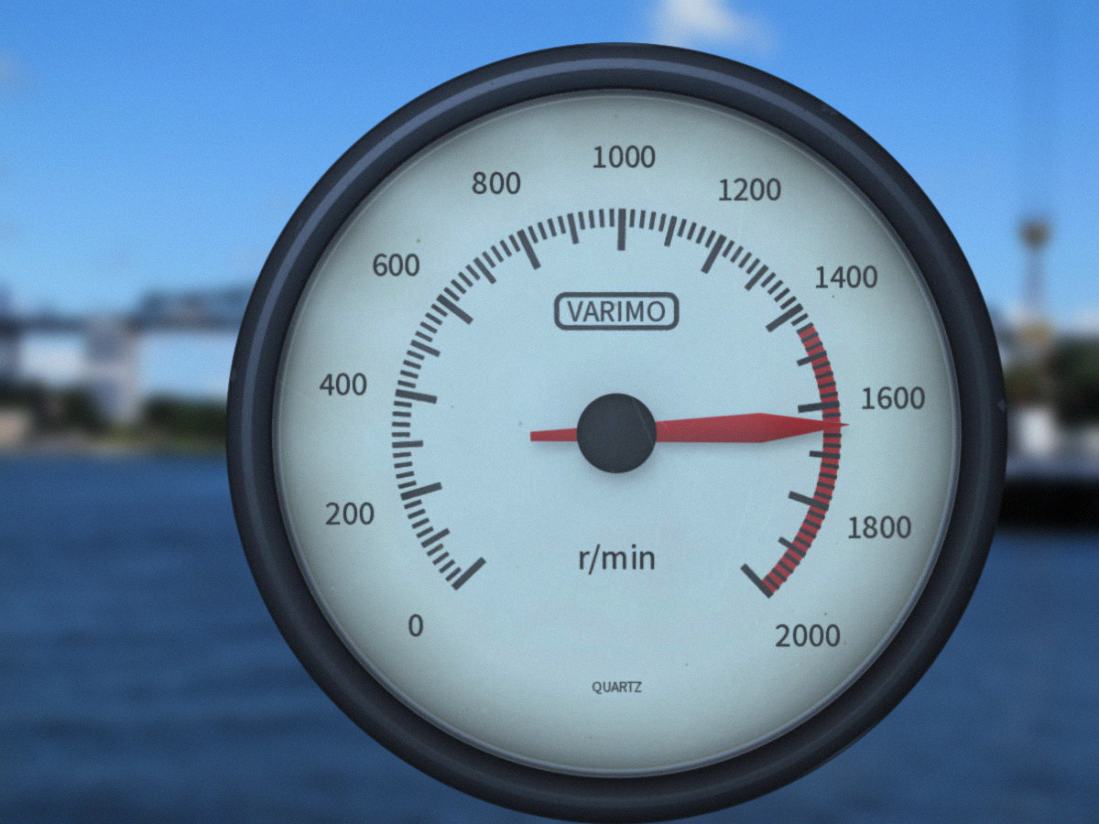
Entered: value=1640 unit=rpm
